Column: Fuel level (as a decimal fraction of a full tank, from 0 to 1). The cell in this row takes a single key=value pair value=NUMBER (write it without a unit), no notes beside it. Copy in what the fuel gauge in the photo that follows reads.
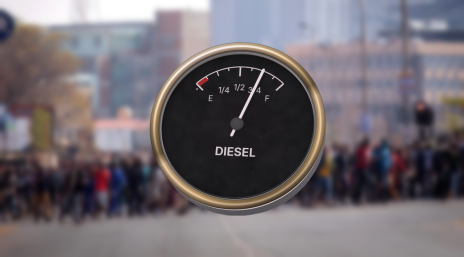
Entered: value=0.75
